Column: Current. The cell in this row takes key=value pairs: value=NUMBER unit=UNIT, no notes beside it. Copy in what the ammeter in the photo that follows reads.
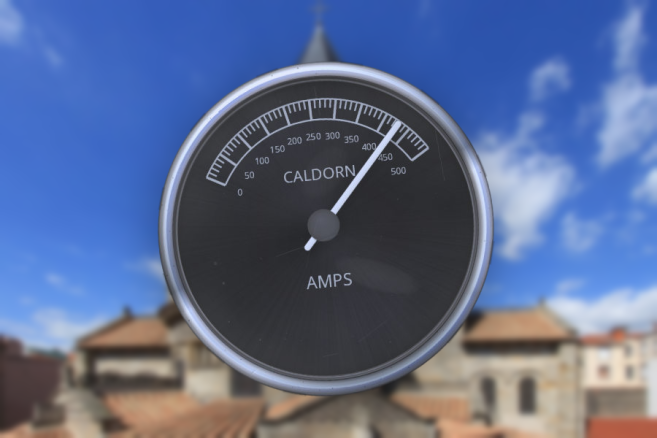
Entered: value=430 unit=A
